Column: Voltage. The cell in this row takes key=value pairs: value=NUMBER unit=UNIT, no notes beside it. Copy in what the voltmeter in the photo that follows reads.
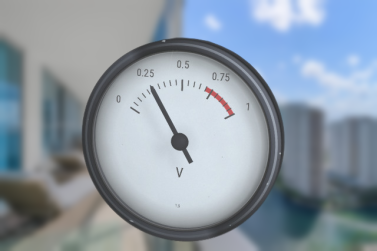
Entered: value=0.25 unit=V
